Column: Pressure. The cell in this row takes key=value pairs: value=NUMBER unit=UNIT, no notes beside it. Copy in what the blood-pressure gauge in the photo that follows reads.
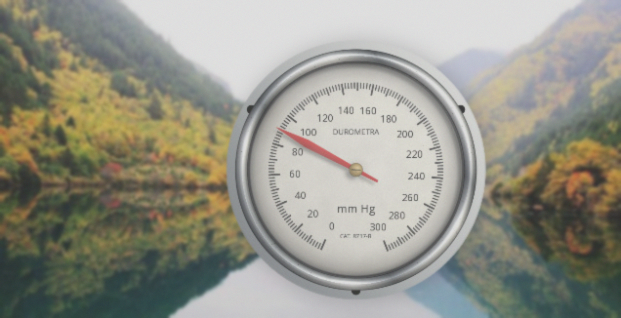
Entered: value=90 unit=mmHg
